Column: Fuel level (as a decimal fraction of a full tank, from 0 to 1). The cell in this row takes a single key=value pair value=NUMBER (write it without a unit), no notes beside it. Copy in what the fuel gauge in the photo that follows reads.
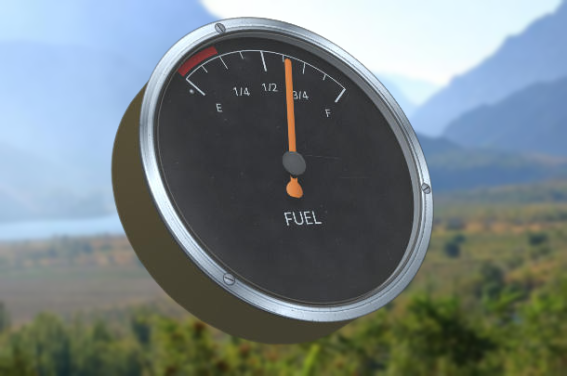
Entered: value=0.625
